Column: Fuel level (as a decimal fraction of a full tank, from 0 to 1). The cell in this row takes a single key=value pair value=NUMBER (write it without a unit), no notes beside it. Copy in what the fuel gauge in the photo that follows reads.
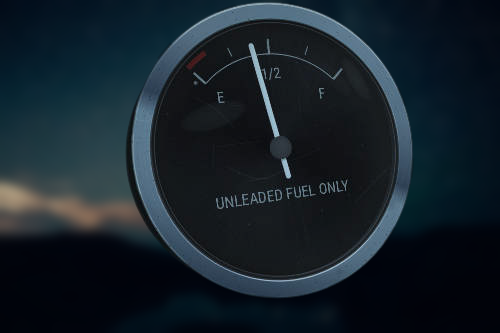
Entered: value=0.375
